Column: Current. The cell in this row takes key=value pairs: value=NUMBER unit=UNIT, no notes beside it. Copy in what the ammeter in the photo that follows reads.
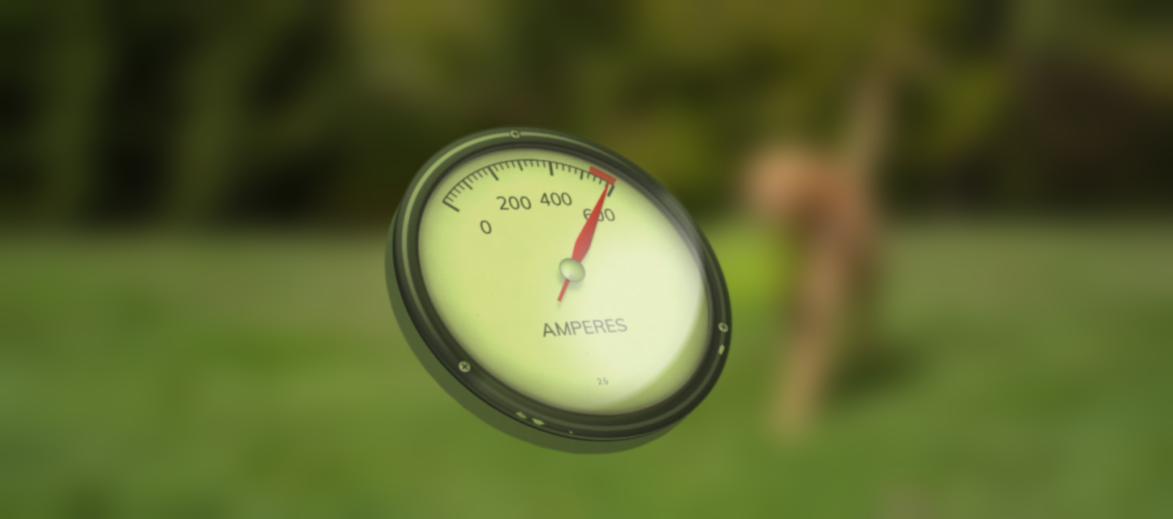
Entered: value=580 unit=A
